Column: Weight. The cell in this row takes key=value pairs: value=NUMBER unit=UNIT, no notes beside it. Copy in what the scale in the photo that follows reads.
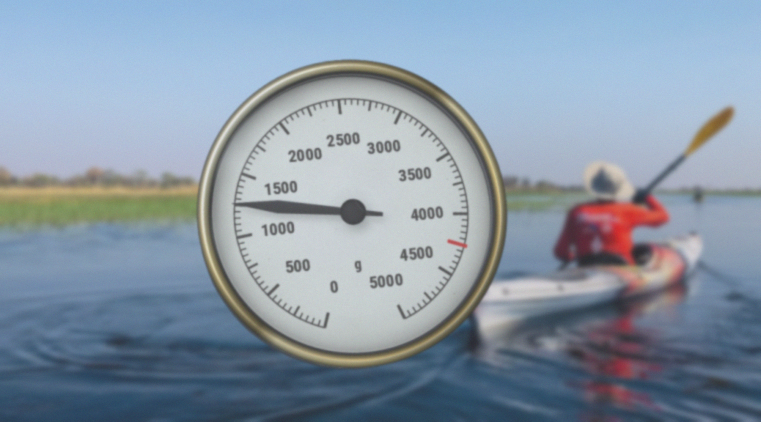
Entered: value=1250 unit=g
